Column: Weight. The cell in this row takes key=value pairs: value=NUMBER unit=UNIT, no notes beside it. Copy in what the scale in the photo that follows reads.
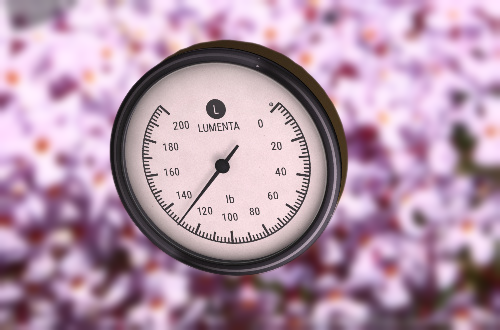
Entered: value=130 unit=lb
